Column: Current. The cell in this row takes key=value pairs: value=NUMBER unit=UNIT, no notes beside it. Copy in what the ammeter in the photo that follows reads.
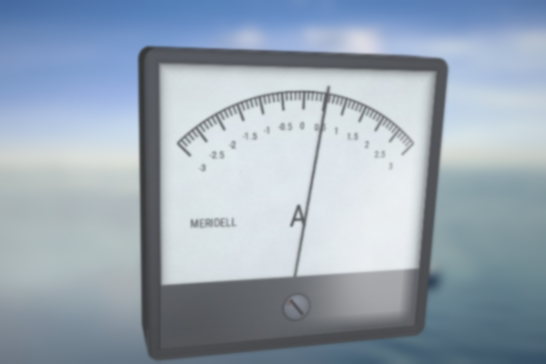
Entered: value=0.5 unit=A
